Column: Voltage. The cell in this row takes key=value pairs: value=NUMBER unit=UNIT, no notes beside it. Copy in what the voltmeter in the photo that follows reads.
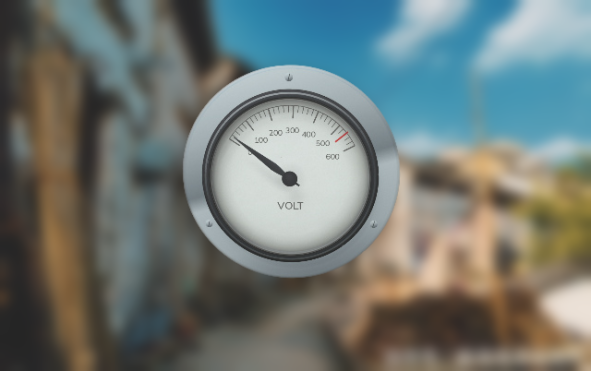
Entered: value=20 unit=V
